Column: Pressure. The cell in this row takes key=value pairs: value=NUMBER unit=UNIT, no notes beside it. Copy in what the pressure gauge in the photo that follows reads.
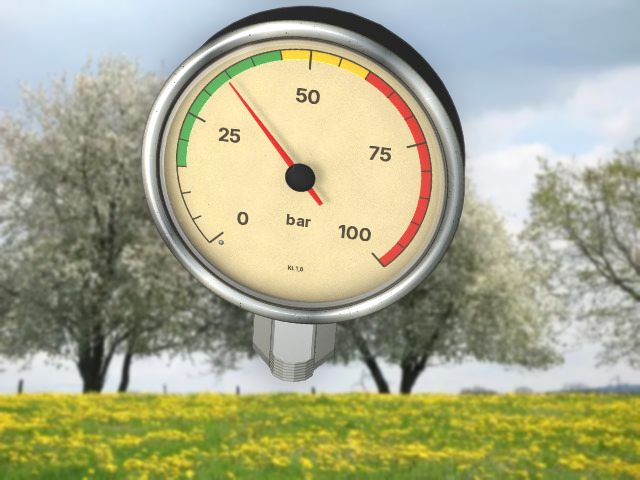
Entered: value=35 unit=bar
